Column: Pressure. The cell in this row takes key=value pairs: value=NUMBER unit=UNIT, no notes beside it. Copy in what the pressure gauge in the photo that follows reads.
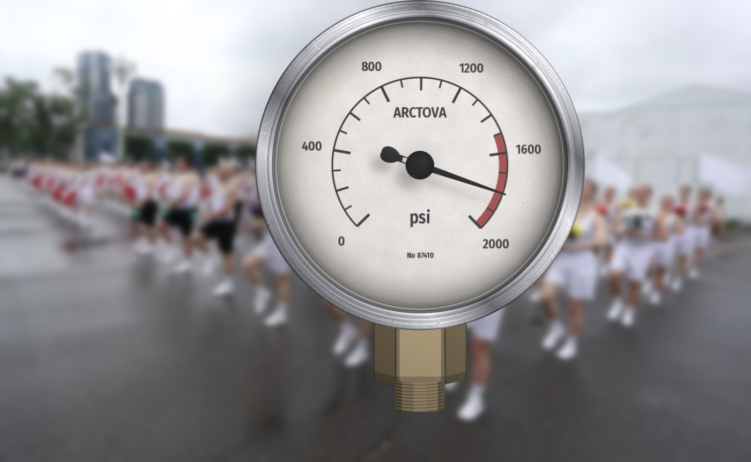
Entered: value=1800 unit=psi
